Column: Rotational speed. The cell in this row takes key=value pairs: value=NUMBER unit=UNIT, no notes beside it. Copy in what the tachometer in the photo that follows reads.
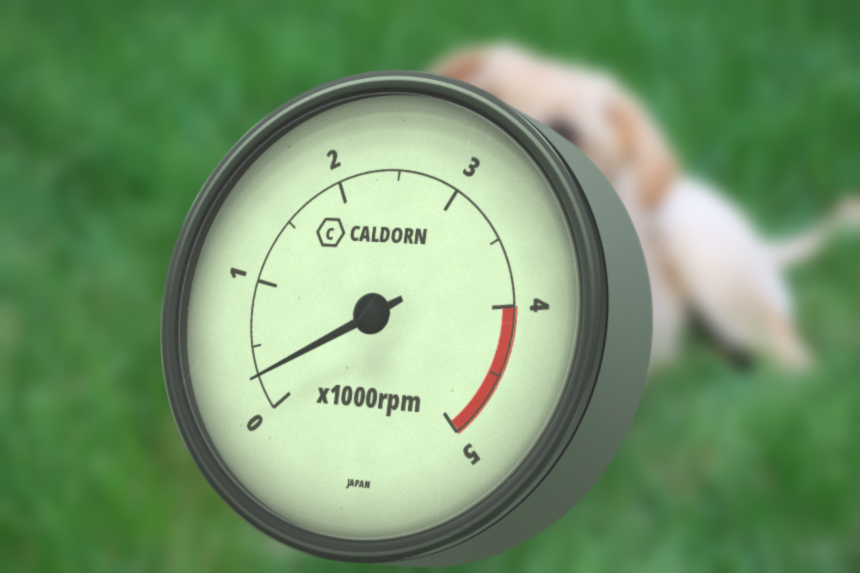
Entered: value=250 unit=rpm
